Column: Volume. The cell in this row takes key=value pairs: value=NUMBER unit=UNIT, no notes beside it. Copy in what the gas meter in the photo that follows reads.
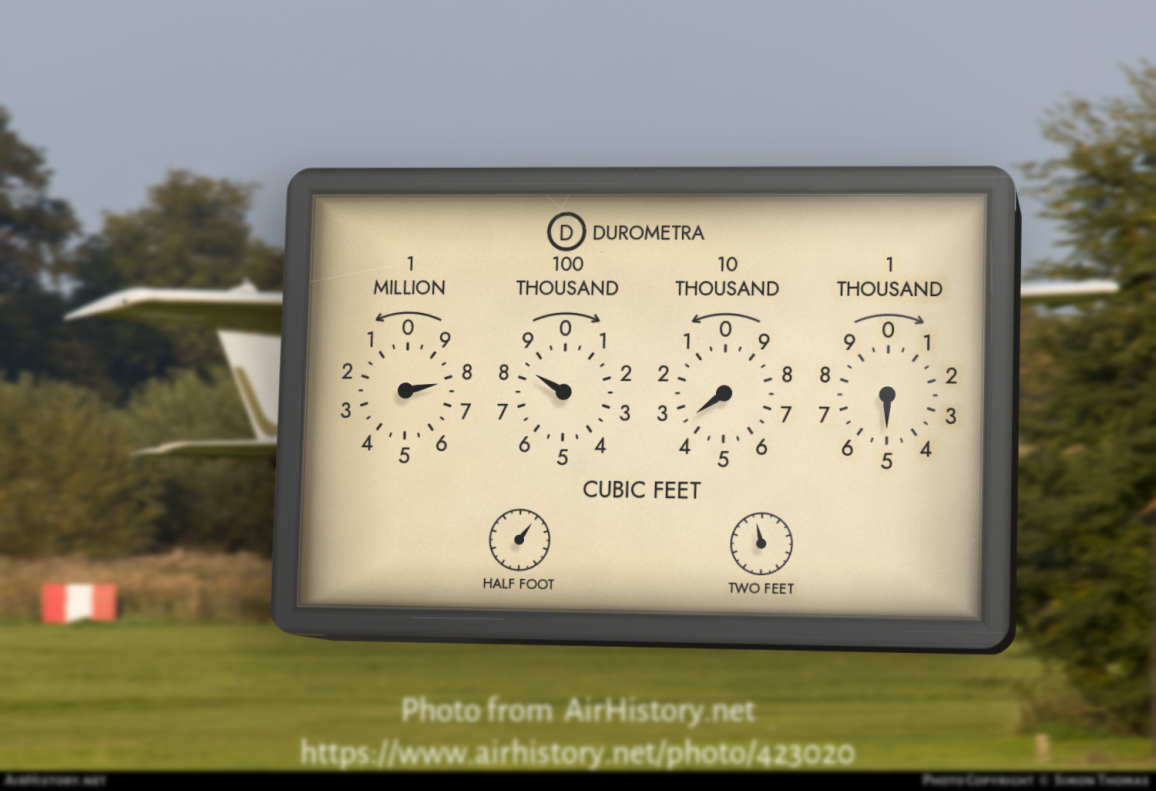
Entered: value=783500 unit=ft³
